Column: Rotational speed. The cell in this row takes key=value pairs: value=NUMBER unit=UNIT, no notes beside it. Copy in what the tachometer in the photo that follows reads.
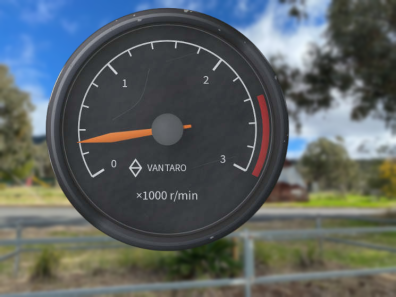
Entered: value=300 unit=rpm
